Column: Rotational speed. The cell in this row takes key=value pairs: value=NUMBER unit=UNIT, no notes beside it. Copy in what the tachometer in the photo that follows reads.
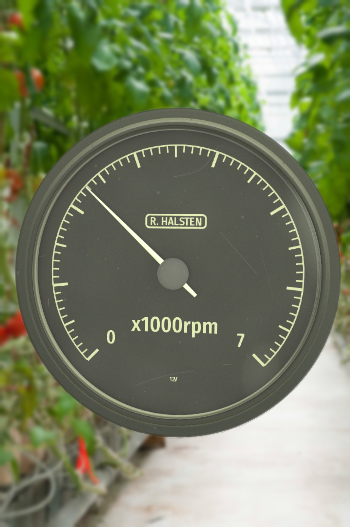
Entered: value=2300 unit=rpm
